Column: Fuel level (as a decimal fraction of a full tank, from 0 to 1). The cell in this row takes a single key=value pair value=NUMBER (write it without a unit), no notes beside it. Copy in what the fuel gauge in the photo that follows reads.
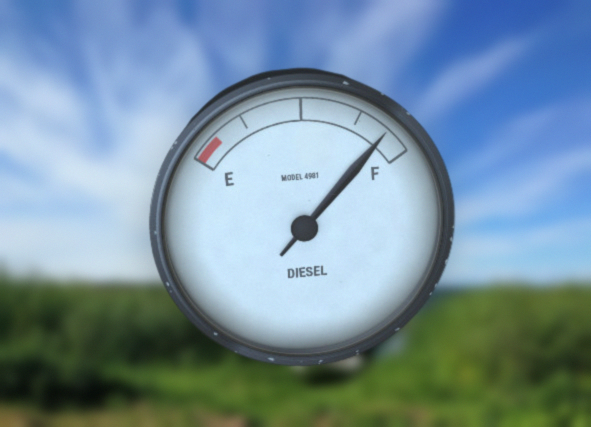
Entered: value=0.875
